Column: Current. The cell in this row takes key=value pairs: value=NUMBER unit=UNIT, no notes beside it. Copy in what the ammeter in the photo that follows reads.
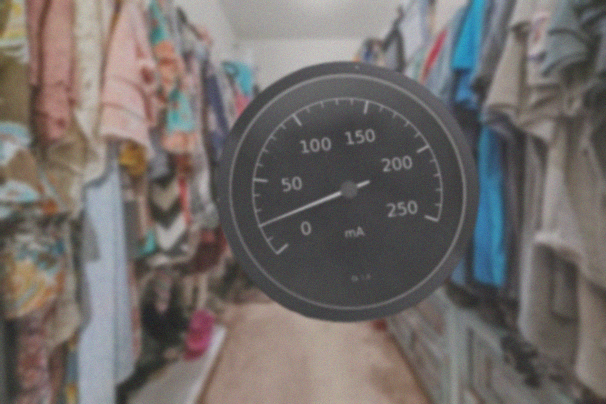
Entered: value=20 unit=mA
